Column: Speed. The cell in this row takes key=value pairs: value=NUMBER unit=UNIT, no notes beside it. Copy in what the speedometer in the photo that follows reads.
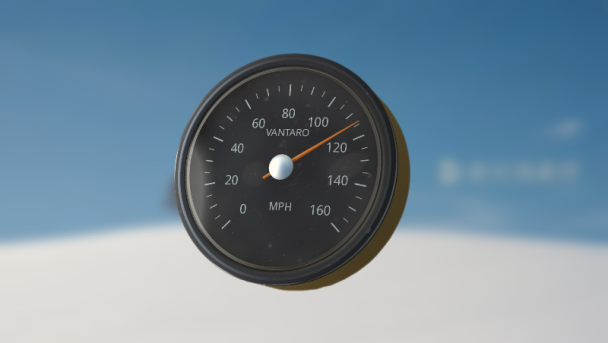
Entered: value=115 unit=mph
